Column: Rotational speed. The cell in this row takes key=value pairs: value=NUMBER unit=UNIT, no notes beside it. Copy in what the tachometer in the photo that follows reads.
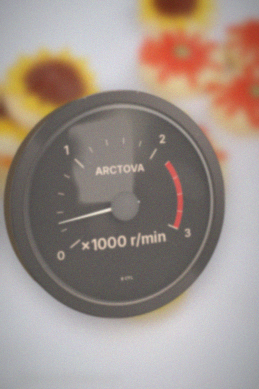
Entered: value=300 unit=rpm
